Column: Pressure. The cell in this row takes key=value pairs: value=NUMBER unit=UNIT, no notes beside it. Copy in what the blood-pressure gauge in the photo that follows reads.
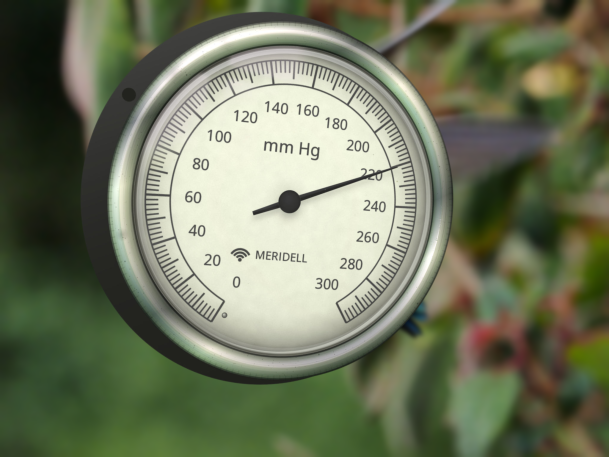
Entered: value=220 unit=mmHg
